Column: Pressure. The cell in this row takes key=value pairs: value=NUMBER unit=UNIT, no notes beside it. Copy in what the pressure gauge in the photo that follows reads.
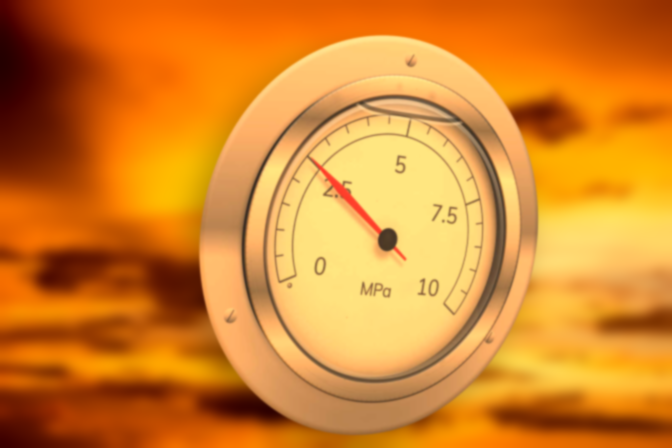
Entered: value=2.5 unit=MPa
